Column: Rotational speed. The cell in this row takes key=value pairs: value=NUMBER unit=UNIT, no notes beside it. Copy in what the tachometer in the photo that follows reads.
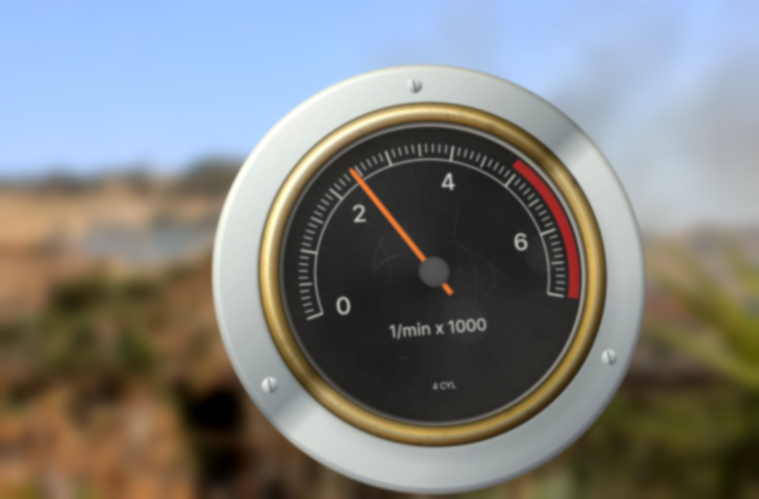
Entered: value=2400 unit=rpm
